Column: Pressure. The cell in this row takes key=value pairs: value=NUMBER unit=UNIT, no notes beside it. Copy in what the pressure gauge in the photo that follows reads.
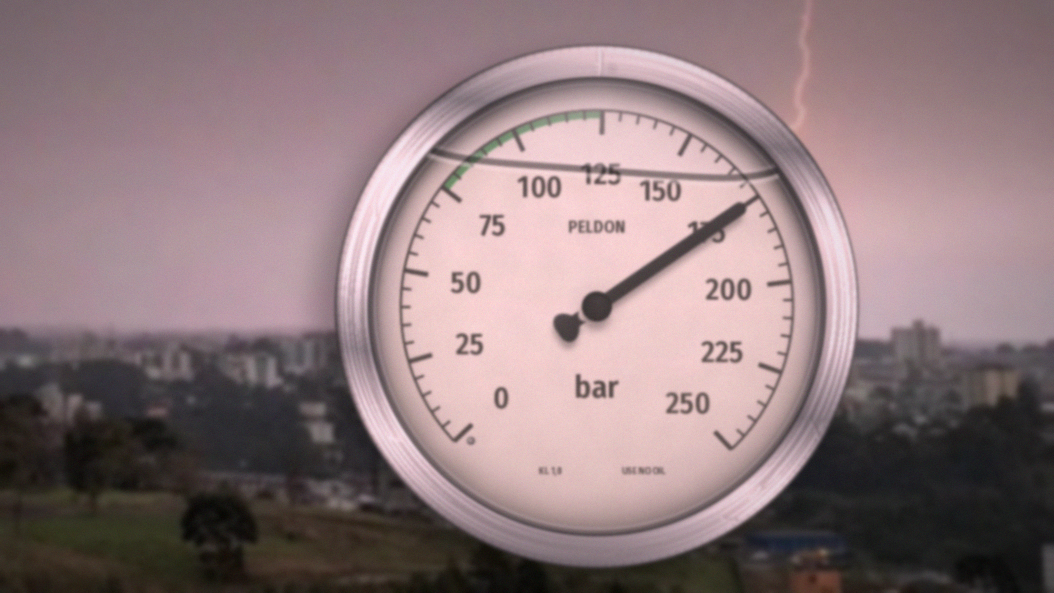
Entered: value=175 unit=bar
